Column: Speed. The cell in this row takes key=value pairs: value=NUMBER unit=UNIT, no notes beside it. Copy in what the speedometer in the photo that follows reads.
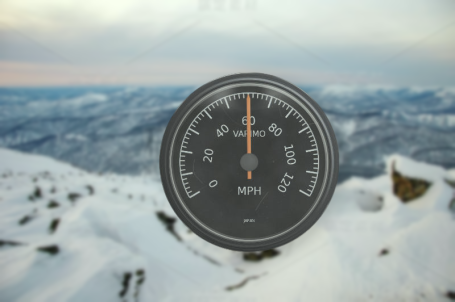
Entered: value=60 unit=mph
